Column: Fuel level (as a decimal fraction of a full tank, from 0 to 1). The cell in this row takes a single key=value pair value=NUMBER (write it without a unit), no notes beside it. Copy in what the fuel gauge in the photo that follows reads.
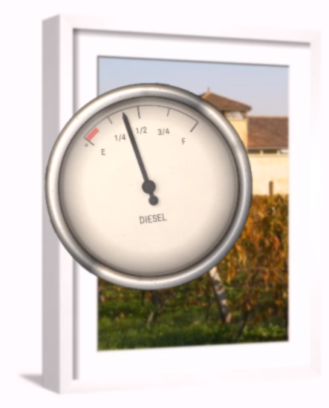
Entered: value=0.375
